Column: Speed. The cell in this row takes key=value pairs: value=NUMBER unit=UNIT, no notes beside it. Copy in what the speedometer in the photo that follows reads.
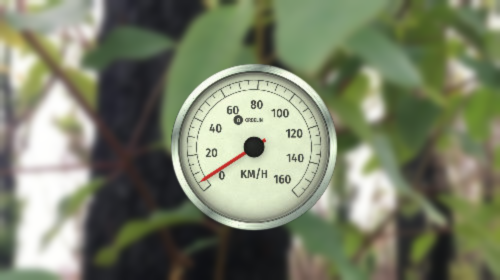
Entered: value=5 unit=km/h
